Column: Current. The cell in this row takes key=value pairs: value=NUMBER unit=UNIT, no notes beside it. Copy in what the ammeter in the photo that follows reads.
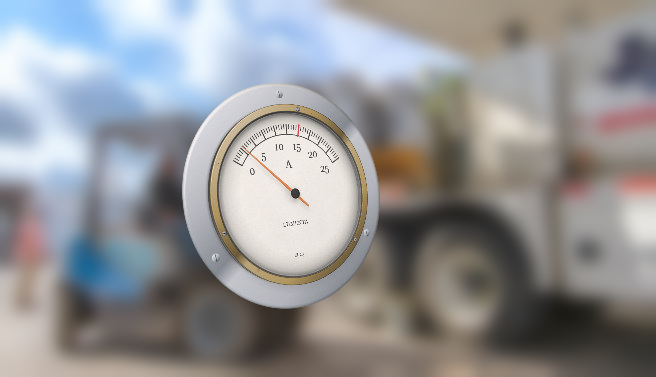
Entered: value=2.5 unit=A
